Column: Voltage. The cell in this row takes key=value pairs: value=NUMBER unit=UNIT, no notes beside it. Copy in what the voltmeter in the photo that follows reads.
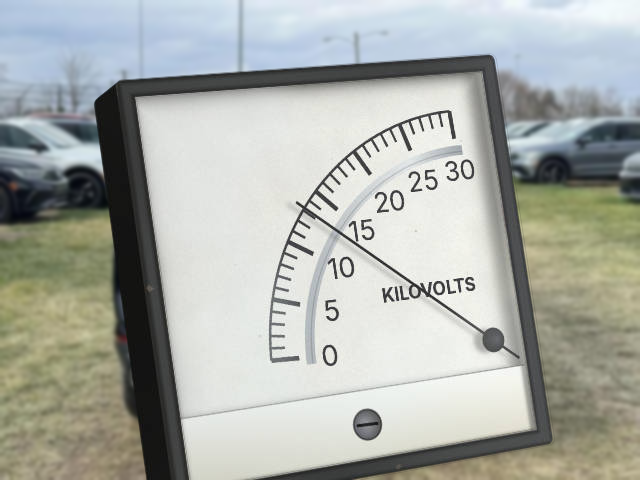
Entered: value=13 unit=kV
